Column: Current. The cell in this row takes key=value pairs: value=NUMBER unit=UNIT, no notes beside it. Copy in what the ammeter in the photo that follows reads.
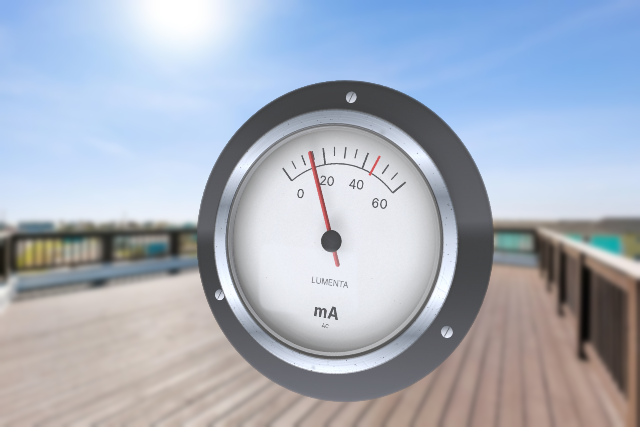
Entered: value=15 unit=mA
